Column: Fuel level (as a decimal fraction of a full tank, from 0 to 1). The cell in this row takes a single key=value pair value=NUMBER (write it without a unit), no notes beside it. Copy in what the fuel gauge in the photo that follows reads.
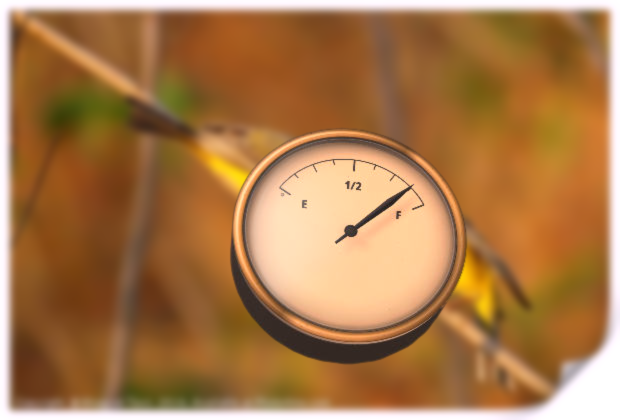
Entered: value=0.875
